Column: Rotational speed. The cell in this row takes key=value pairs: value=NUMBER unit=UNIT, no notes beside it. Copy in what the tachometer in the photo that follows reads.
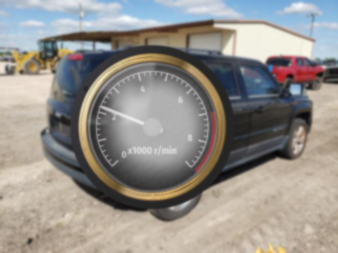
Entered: value=2200 unit=rpm
